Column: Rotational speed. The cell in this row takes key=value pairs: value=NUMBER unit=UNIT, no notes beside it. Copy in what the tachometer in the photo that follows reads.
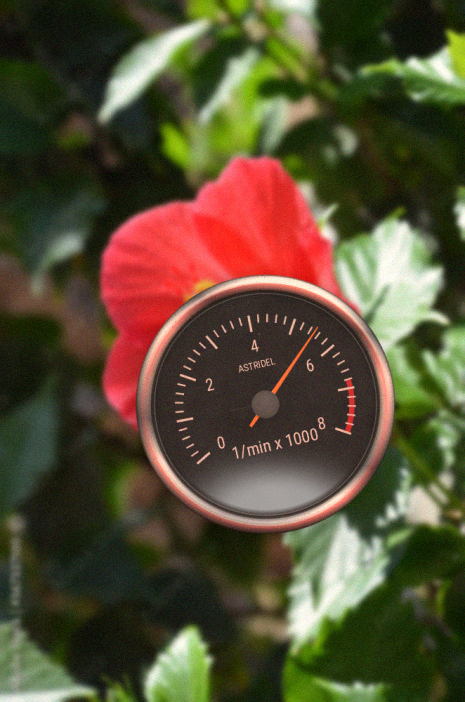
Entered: value=5500 unit=rpm
